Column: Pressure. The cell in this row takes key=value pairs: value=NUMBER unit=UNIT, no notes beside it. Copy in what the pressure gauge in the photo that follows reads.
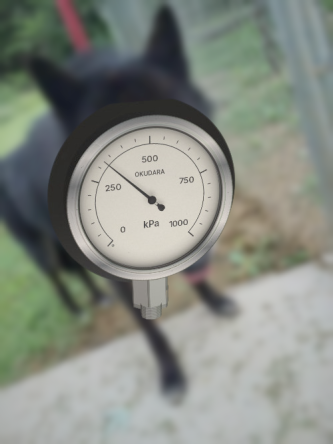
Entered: value=325 unit=kPa
